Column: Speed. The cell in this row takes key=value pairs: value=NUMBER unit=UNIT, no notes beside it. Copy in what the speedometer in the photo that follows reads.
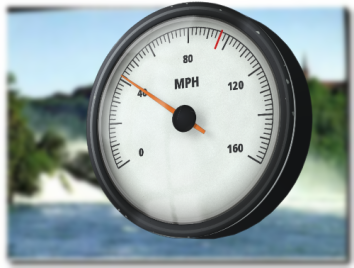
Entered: value=42 unit=mph
